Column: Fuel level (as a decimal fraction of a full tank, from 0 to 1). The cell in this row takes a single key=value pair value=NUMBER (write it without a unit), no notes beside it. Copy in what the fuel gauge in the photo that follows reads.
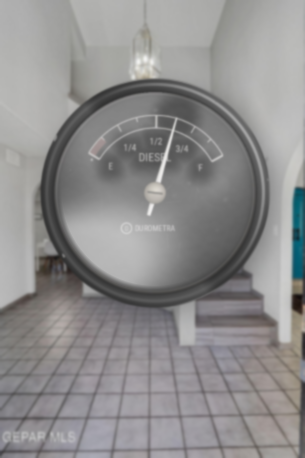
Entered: value=0.625
